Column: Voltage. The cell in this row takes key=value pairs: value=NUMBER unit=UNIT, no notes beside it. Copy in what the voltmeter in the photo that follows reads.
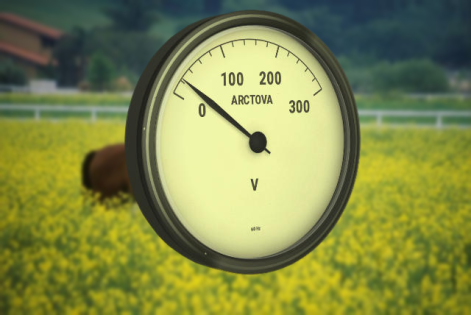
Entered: value=20 unit=V
